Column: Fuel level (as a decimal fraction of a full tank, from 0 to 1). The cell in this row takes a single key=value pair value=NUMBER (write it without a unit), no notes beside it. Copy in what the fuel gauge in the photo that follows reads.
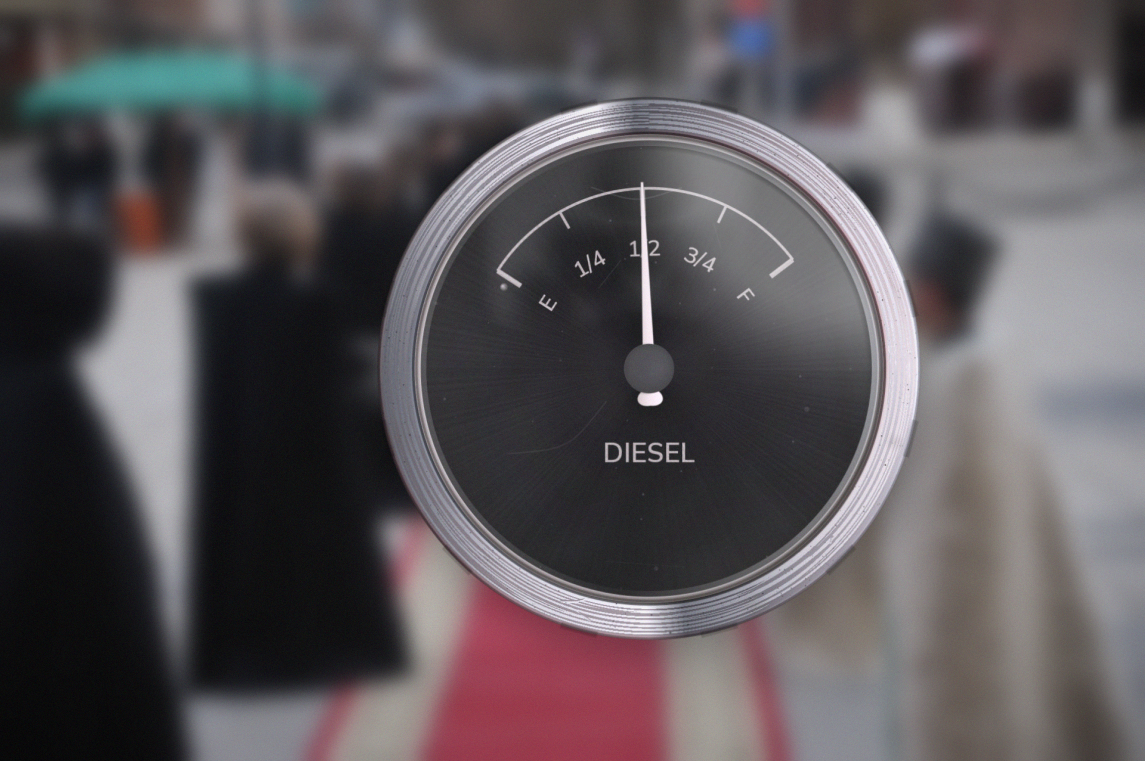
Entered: value=0.5
